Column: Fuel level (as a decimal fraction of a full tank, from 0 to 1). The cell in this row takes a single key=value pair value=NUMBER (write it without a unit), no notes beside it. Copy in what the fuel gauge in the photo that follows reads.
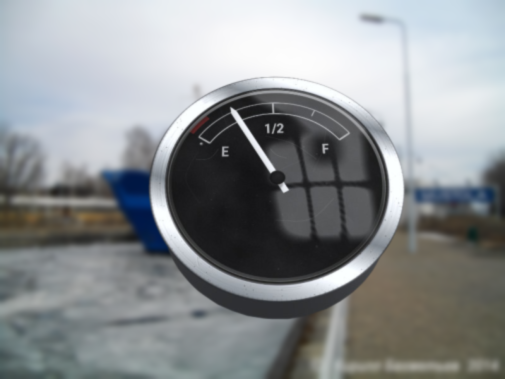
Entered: value=0.25
